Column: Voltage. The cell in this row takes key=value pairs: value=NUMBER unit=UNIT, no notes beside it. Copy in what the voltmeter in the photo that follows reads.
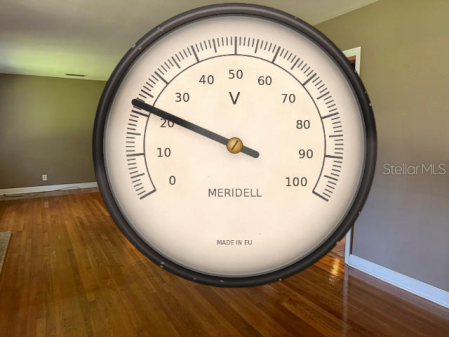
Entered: value=22 unit=V
